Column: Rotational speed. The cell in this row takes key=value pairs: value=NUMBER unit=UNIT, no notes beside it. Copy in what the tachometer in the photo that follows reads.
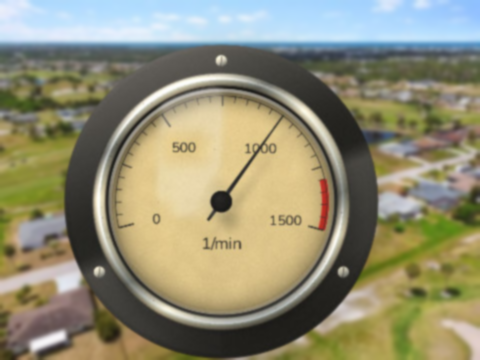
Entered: value=1000 unit=rpm
